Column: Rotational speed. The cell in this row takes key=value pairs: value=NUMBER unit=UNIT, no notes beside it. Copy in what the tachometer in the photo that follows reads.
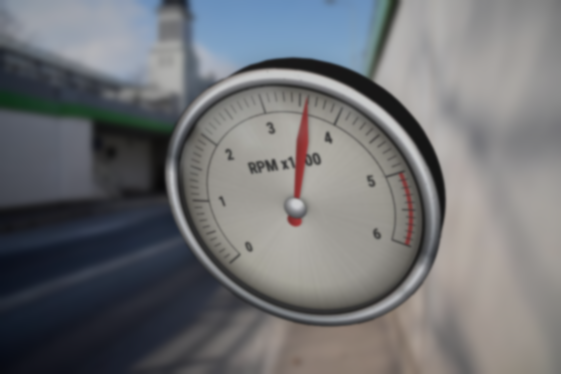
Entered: value=3600 unit=rpm
